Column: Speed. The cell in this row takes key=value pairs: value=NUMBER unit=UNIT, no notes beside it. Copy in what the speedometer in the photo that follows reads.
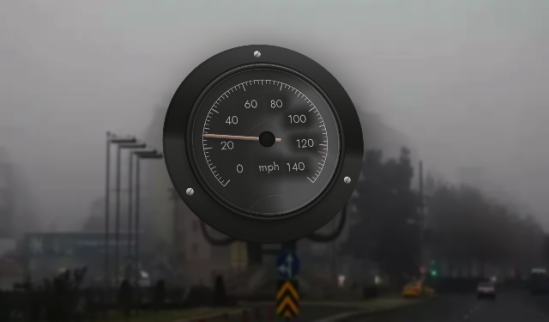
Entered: value=26 unit=mph
